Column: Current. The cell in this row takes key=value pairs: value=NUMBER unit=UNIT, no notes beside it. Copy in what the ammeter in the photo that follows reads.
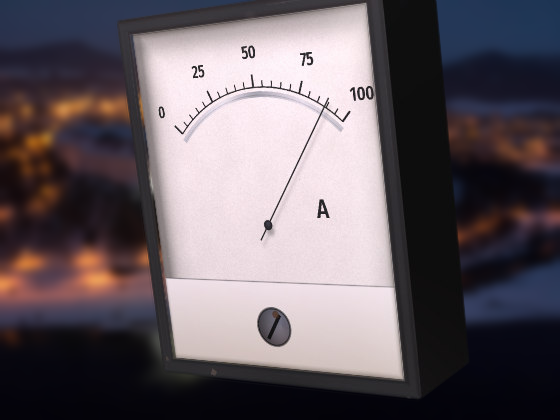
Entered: value=90 unit=A
